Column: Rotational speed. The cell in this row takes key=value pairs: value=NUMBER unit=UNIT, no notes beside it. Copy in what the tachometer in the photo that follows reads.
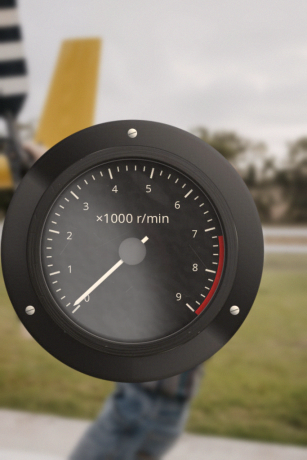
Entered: value=100 unit=rpm
